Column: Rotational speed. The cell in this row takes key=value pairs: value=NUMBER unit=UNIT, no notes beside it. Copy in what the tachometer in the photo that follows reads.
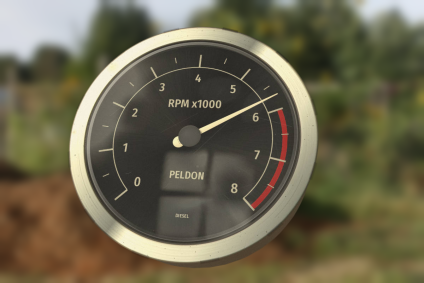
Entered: value=5750 unit=rpm
